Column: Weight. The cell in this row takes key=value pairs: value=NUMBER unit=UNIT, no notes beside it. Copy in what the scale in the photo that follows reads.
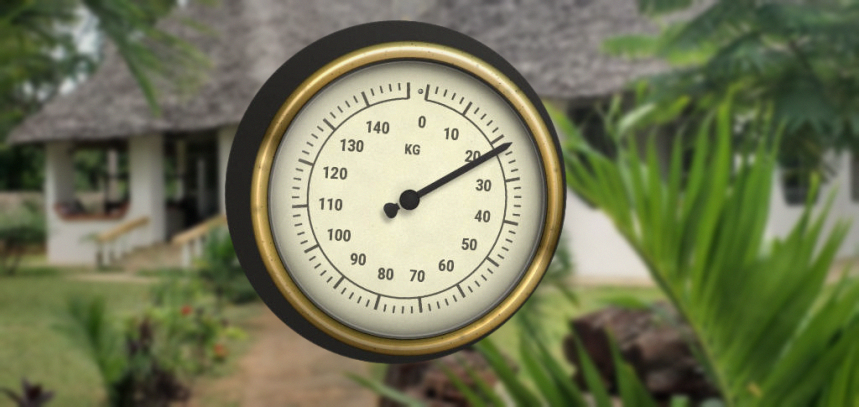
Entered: value=22 unit=kg
